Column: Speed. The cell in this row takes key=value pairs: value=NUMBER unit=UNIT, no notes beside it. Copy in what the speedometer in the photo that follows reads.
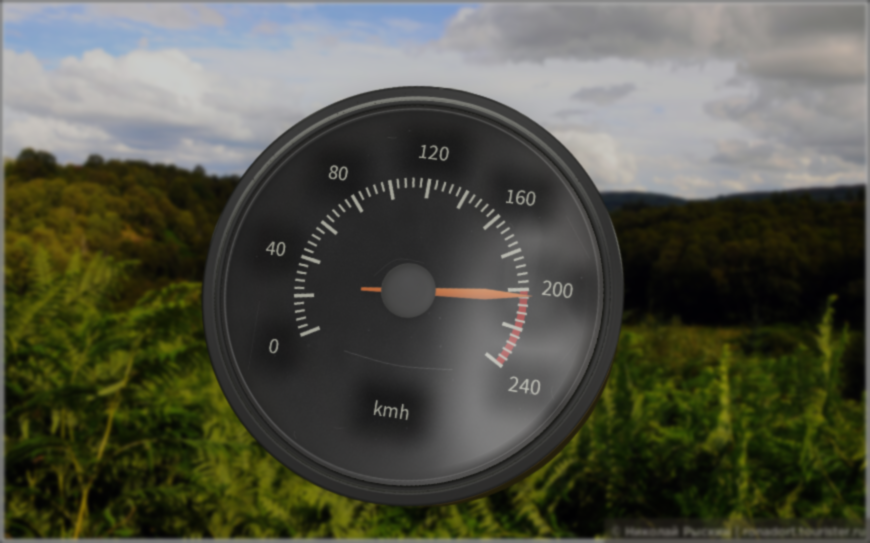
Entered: value=204 unit=km/h
